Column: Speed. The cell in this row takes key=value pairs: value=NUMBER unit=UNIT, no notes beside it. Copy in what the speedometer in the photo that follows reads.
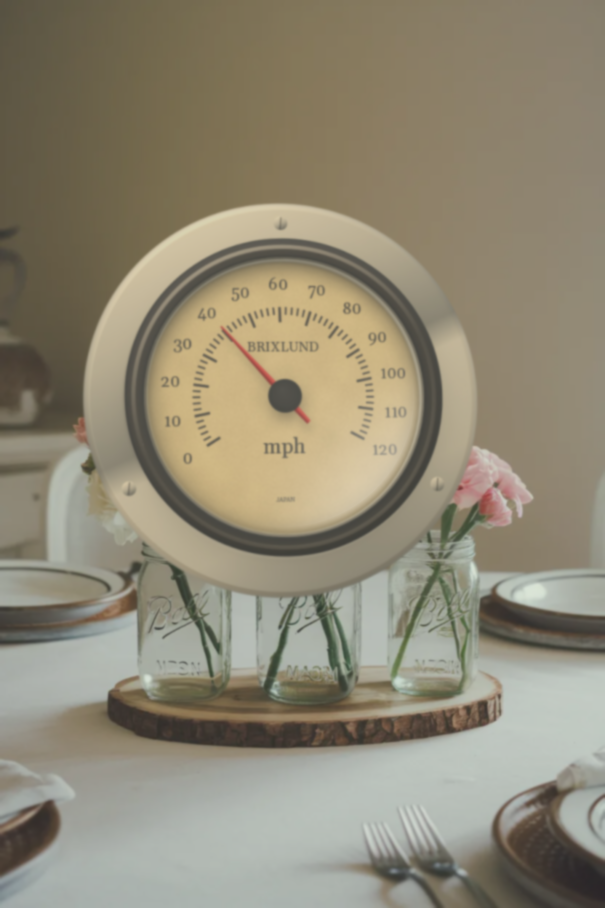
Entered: value=40 unit=mph
